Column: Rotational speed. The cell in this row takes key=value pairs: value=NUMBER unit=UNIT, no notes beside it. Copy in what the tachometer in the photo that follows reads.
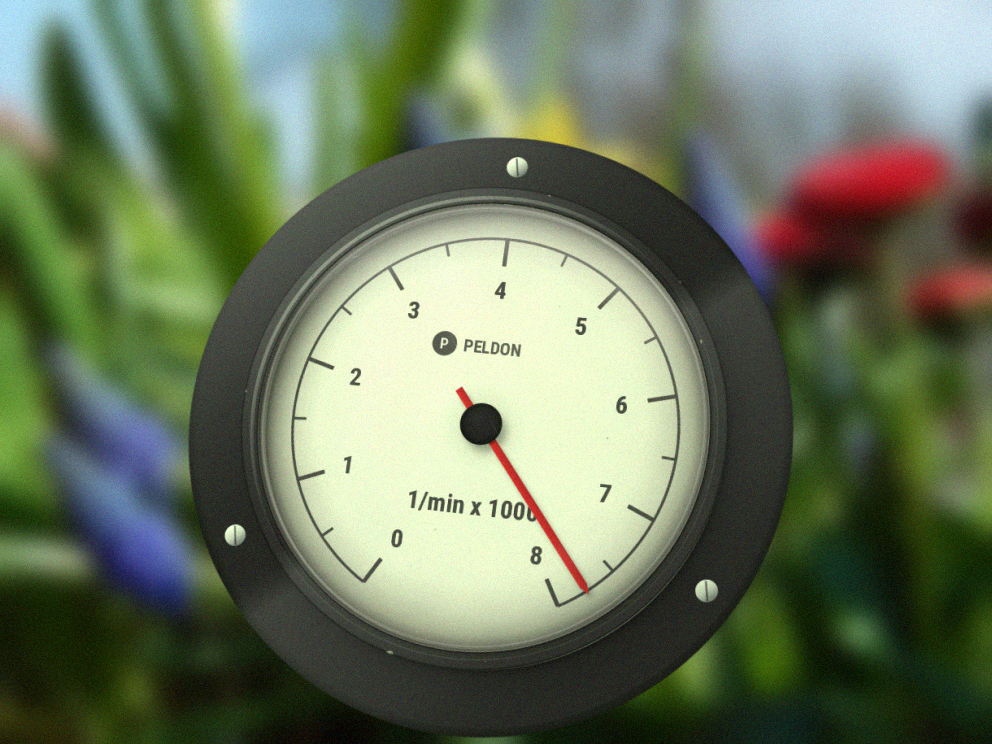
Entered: value=7750 unit=rpm
